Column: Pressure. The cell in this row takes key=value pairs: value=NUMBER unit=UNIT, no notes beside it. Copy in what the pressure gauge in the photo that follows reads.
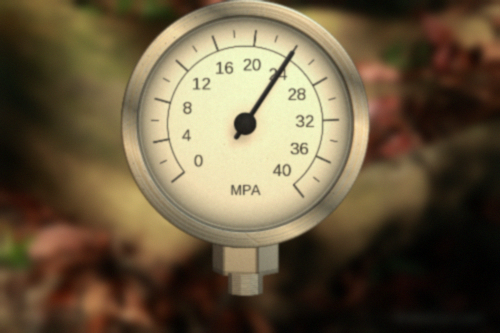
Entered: value=24 unit=MPa
